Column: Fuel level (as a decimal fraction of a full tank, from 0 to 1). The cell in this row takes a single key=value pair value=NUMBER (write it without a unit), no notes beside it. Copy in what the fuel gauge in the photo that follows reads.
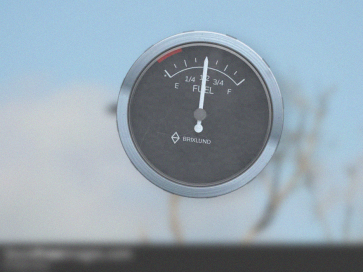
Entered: value=0.5
